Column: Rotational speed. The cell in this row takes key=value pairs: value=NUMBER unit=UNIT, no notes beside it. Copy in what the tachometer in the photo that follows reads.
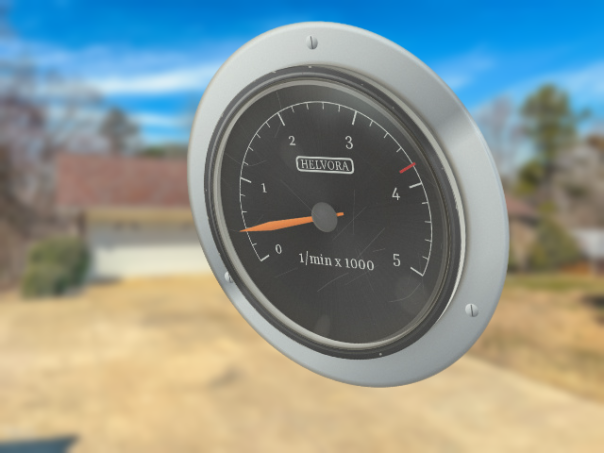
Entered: value=400 unit=rpm
